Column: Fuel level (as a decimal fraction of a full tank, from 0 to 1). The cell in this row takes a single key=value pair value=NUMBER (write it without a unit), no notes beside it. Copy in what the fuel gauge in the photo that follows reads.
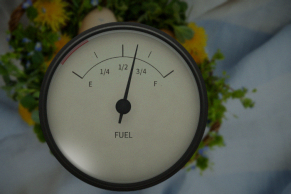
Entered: value=0.625
